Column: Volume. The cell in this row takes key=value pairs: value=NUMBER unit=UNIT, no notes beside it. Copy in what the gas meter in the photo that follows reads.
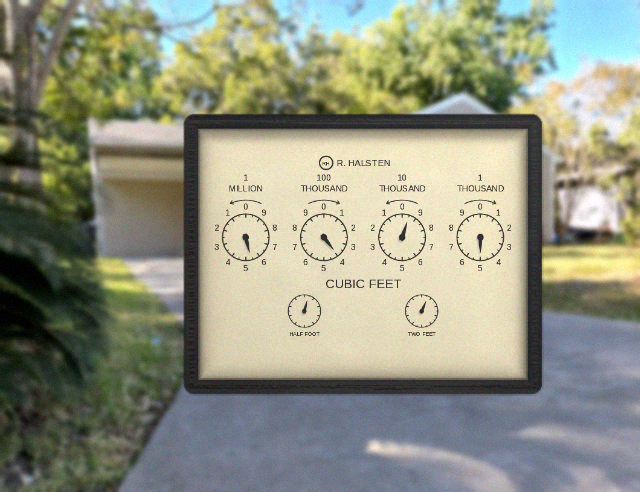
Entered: value=539500 unit=ft³
